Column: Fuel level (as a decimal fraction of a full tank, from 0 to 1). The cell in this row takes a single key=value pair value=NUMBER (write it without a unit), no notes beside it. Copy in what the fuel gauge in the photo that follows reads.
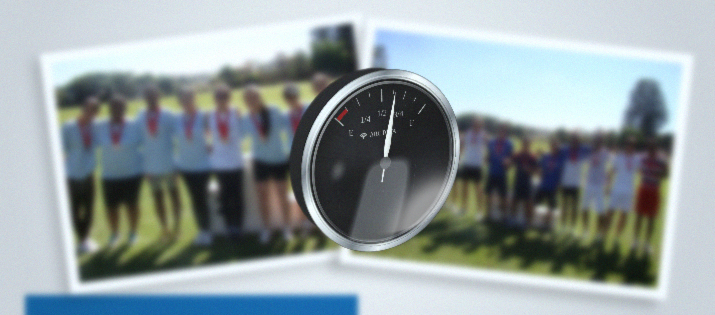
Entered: value=0.625
